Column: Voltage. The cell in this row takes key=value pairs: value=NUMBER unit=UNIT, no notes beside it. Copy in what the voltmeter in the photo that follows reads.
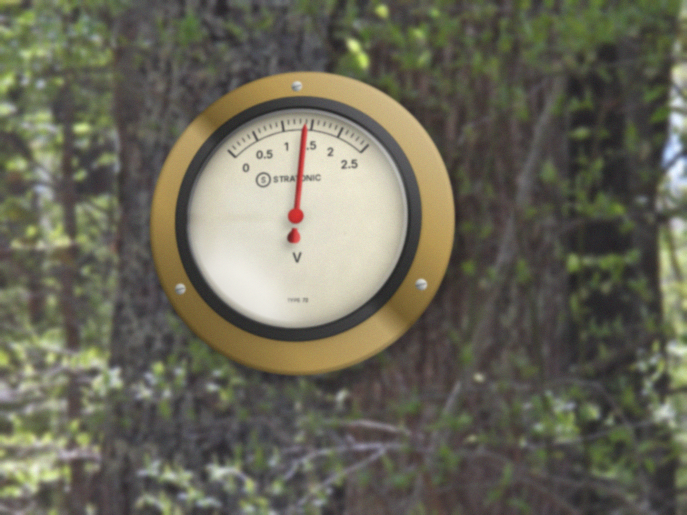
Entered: value=1.4 unit=V
